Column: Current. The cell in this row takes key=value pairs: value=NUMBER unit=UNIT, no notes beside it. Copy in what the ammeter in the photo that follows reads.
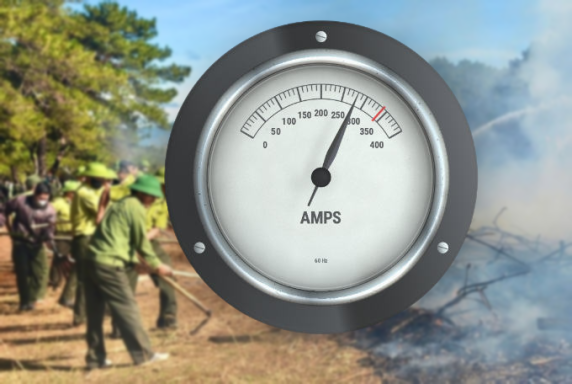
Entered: value=280 unit=A
